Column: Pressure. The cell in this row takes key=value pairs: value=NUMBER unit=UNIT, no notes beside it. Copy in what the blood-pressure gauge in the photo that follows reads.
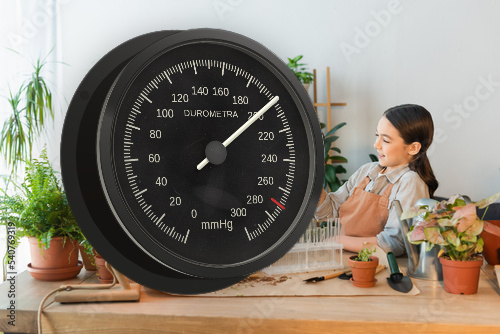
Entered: value=200 unit=mmHg
